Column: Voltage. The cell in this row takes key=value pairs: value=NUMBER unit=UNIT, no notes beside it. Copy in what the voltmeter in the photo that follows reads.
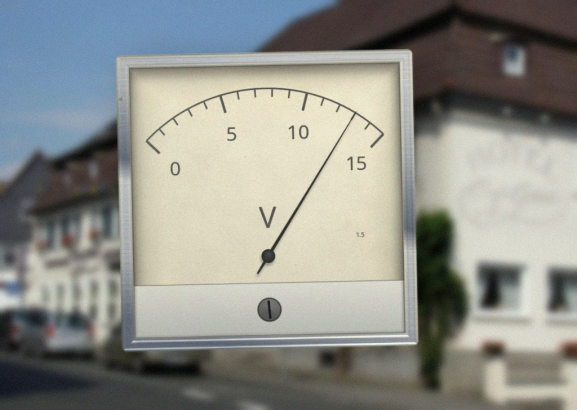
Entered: value=13 unit=V
